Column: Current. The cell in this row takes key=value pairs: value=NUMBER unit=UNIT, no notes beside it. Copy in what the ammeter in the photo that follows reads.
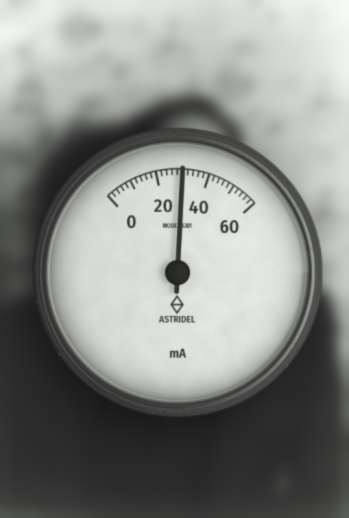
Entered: value=30 unit=mA
